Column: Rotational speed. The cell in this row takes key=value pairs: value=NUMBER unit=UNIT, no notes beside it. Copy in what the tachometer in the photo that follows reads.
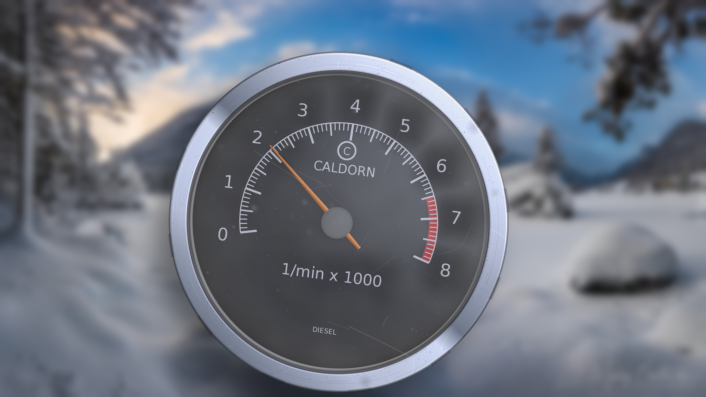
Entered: value=2100 unit=rpm
